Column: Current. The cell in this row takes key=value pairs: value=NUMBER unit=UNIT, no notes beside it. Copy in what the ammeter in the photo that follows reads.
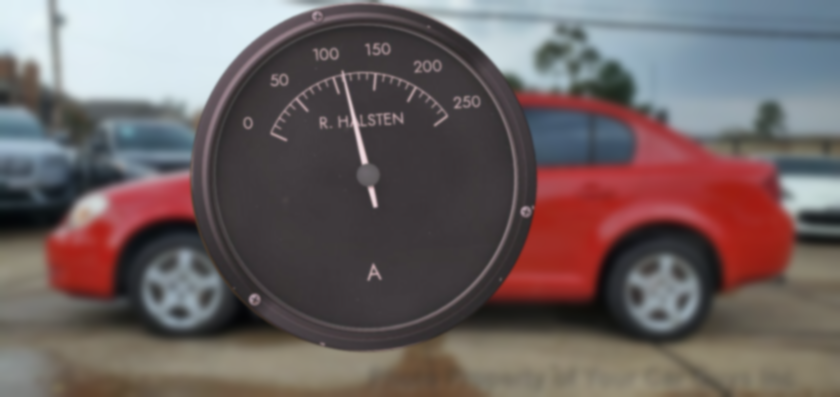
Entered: value=110 unit=A
